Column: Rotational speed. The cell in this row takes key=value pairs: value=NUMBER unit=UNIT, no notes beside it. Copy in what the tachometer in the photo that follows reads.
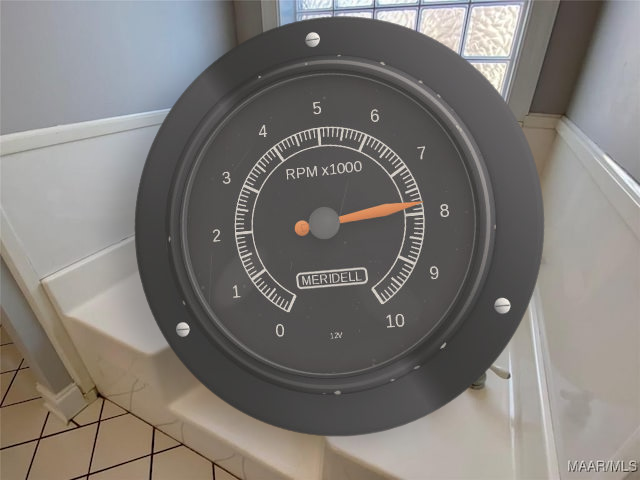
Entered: value=7800 unit=rpm
